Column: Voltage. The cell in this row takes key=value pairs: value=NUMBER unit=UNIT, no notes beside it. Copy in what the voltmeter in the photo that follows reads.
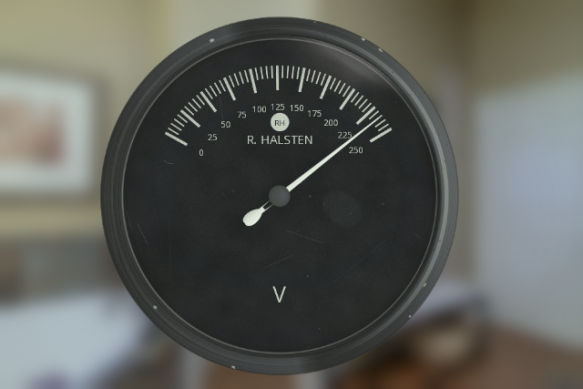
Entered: value=235 unit=V
